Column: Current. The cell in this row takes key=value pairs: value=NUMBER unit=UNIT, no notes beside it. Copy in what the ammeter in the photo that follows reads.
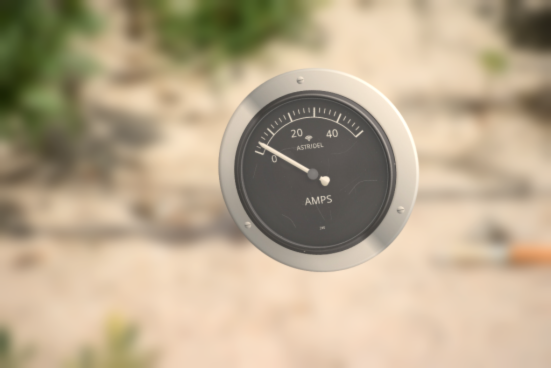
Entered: value=4 unit=A
